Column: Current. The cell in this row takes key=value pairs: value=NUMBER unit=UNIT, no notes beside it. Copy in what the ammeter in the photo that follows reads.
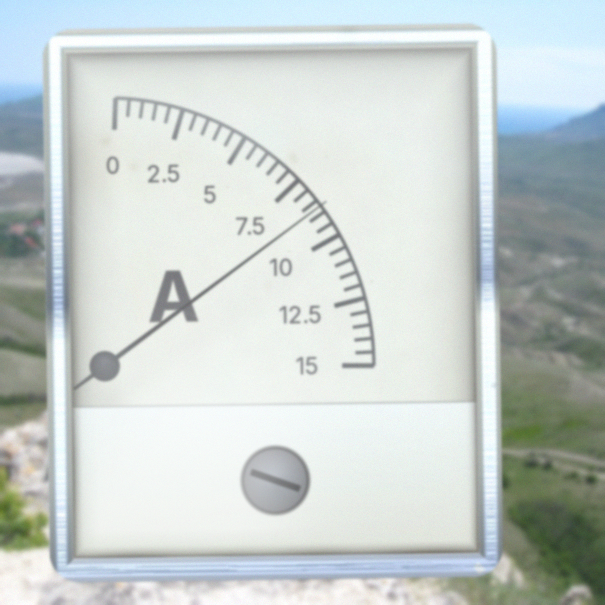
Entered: value=8.75 unit=A
